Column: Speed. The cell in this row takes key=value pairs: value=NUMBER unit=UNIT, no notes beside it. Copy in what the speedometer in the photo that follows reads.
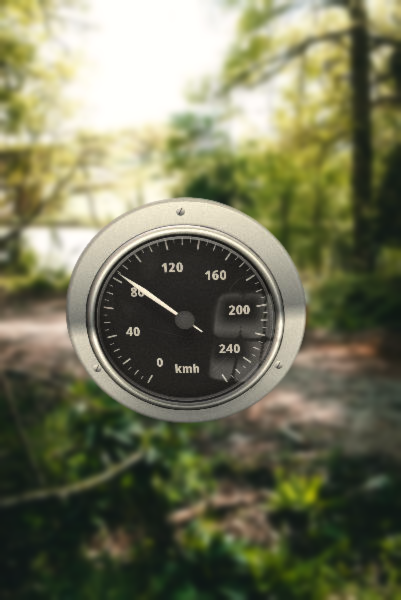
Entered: value=85 unit=km/h
